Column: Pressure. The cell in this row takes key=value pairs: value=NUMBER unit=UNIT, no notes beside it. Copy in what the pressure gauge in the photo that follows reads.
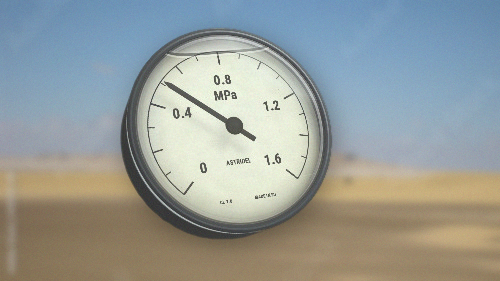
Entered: value=0.5 unit=MPa
